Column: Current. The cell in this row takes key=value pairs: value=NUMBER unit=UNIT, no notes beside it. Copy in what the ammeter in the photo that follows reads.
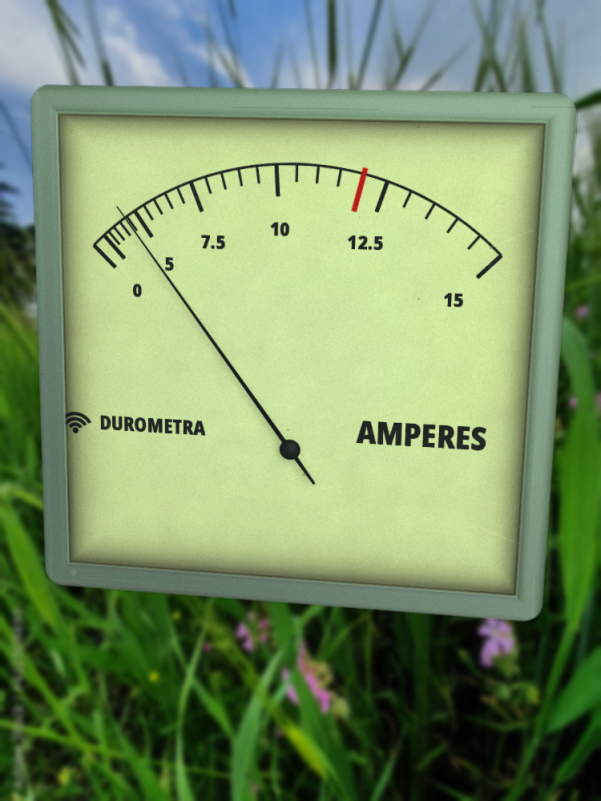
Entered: value=4.5 unit=A
